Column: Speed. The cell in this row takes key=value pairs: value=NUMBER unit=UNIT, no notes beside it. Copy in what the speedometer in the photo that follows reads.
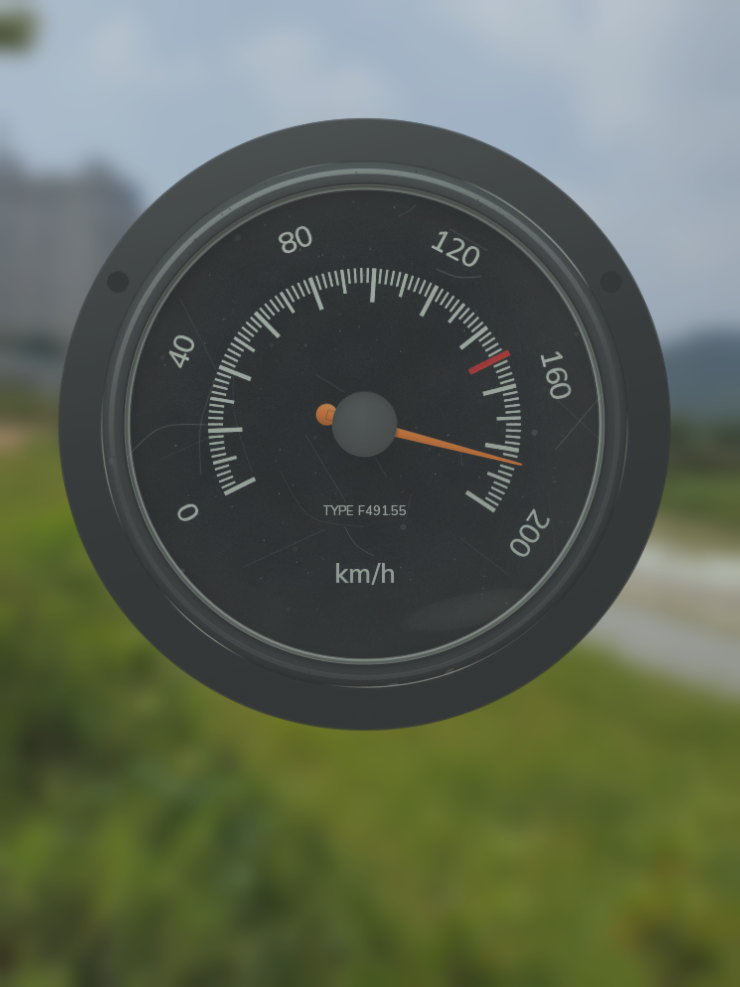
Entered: value=184 unit=km/h
